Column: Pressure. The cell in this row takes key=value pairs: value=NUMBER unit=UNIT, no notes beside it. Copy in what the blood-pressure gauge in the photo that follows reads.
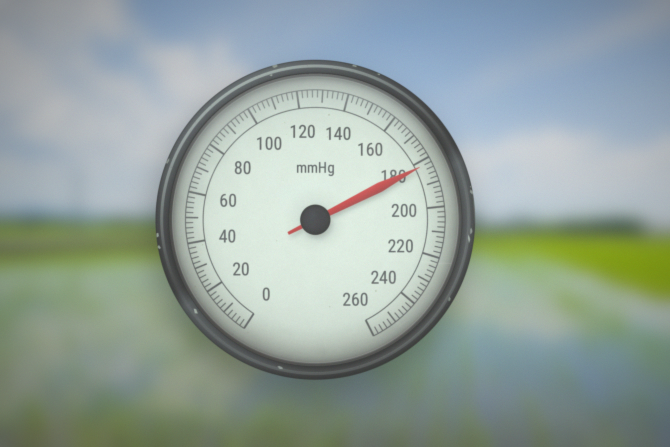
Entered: value=182 unit=mmHg
